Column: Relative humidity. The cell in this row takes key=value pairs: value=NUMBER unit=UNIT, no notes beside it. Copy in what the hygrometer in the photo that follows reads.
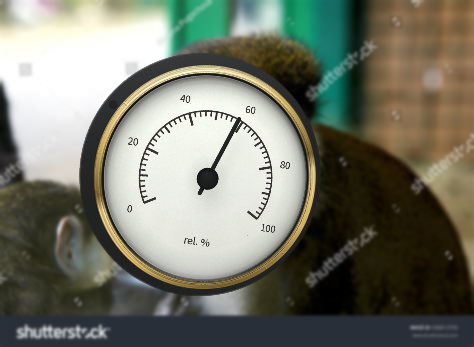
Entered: value=58 unit=%
